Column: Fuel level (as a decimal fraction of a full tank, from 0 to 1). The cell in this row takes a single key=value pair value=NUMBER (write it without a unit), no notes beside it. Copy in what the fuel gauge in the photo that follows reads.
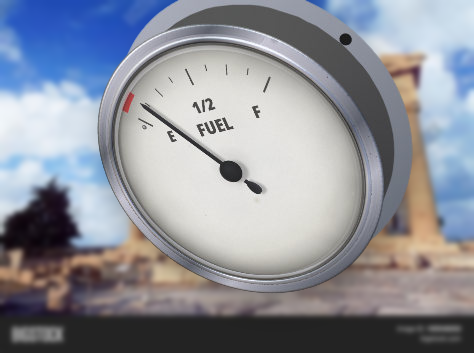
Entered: value=0.125
